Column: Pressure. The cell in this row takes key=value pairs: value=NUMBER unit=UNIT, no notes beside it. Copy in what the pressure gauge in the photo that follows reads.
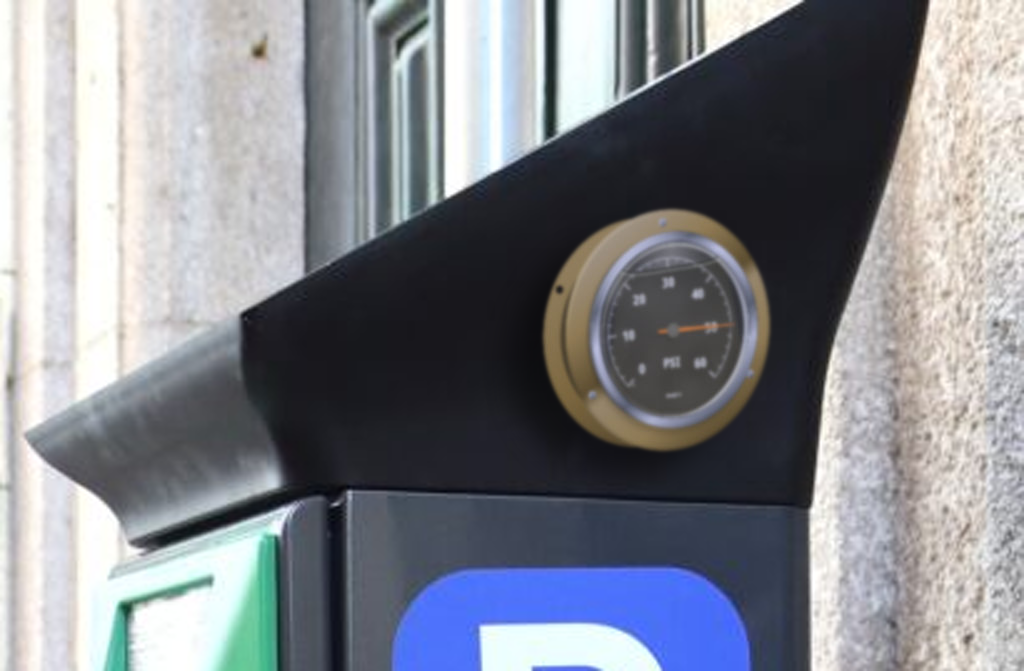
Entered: value=50 unit=psi
